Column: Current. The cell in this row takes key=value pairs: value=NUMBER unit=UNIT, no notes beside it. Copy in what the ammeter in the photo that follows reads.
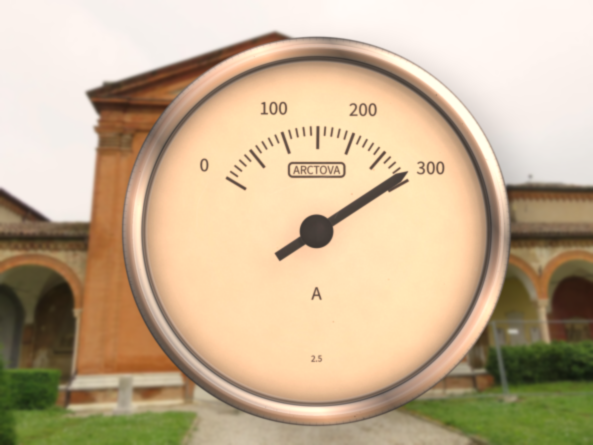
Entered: value=290 unit=A
